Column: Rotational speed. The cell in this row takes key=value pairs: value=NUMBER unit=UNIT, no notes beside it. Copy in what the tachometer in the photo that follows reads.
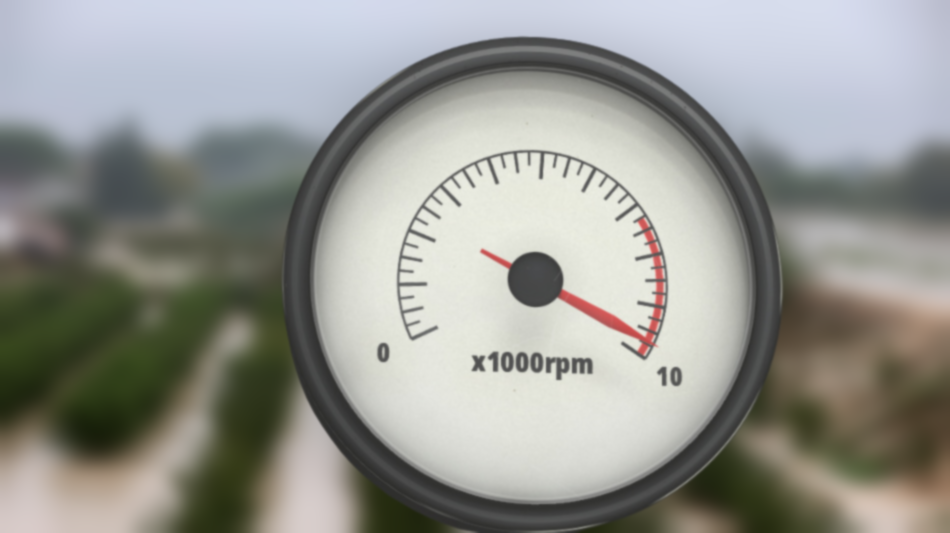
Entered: value=9750 unit=rpm
